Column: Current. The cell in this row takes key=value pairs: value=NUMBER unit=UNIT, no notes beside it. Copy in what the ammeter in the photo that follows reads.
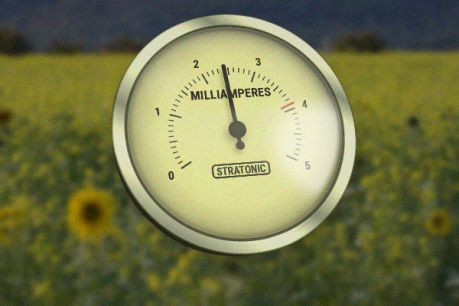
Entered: value=2.4 unit=mA
